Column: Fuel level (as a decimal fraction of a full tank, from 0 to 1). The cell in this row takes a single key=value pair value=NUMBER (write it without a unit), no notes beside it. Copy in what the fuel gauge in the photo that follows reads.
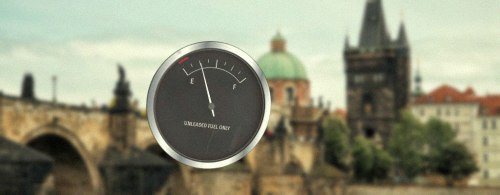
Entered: value=0.25
